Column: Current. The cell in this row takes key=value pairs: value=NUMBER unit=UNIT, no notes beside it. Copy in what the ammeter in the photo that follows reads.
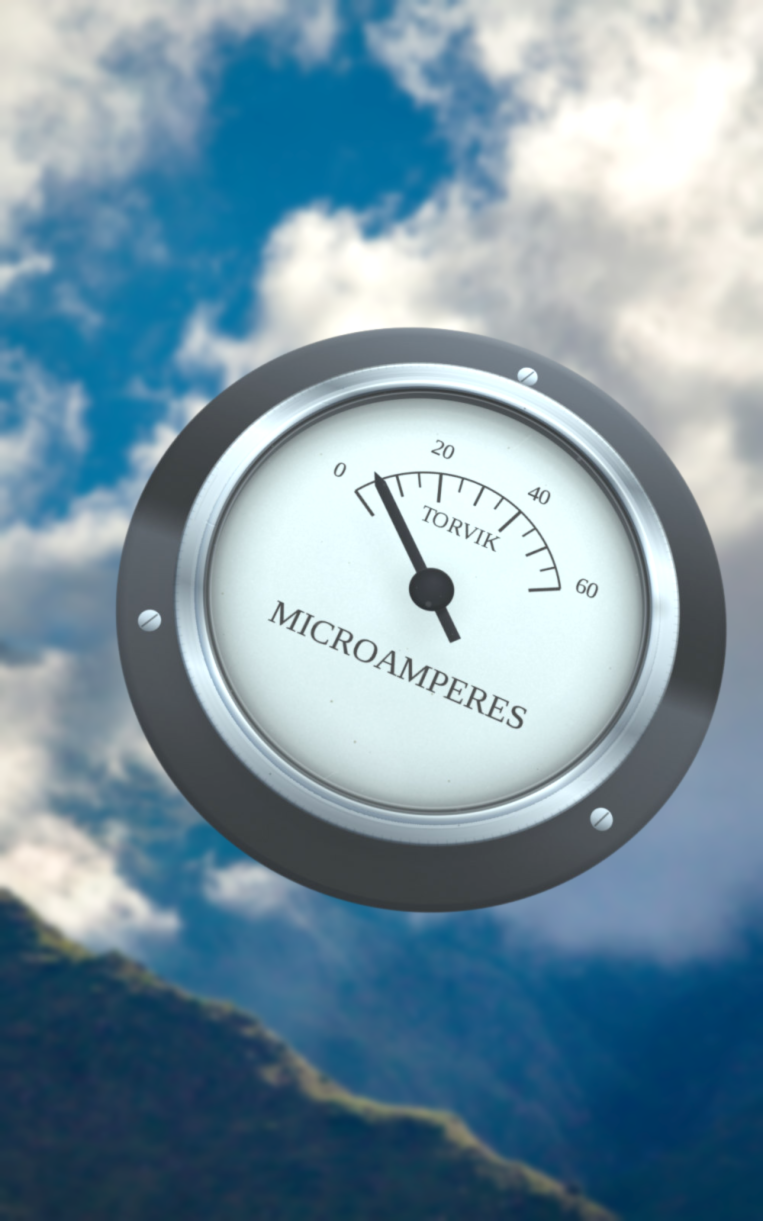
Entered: value=5 unit=µA
